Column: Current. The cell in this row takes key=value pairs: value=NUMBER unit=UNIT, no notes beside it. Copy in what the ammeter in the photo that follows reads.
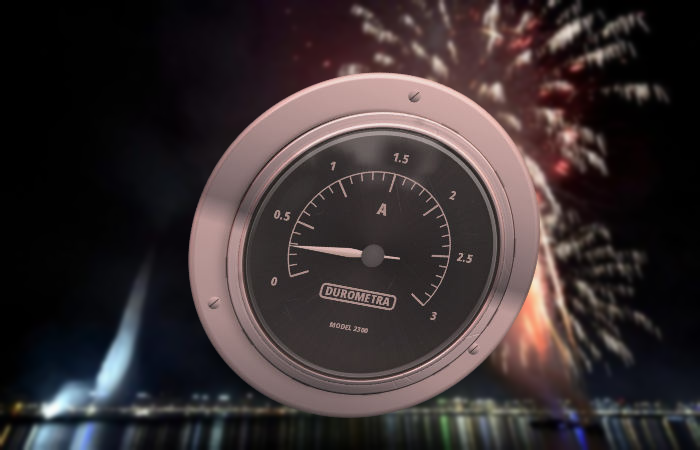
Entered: value=0.3 unit=A
